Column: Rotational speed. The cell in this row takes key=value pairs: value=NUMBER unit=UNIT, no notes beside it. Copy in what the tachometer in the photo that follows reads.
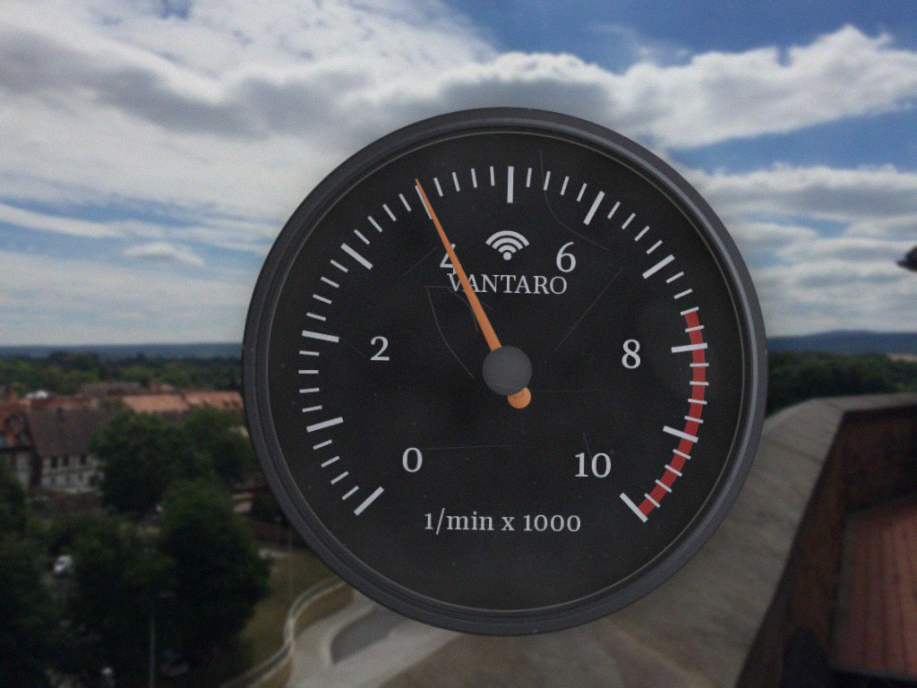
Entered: value=4000 unit=rpm
